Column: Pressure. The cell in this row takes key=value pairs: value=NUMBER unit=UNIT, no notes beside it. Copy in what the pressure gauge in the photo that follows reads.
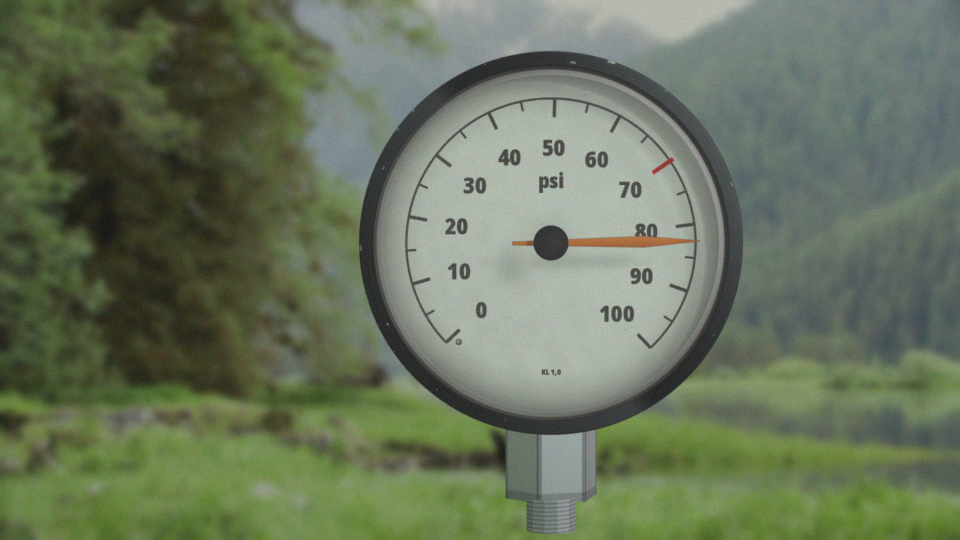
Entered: value=82.5 unit=psi
